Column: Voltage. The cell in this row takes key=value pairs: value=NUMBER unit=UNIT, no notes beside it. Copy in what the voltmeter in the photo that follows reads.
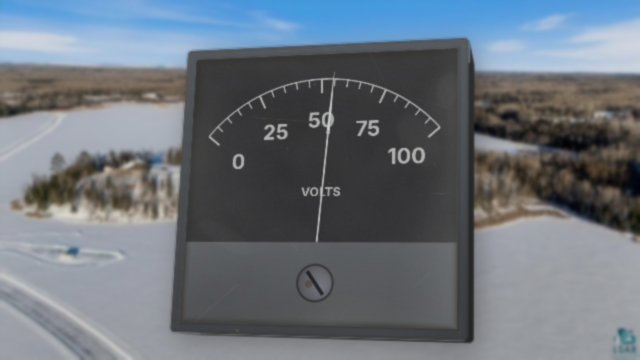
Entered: value=55 unit=V
